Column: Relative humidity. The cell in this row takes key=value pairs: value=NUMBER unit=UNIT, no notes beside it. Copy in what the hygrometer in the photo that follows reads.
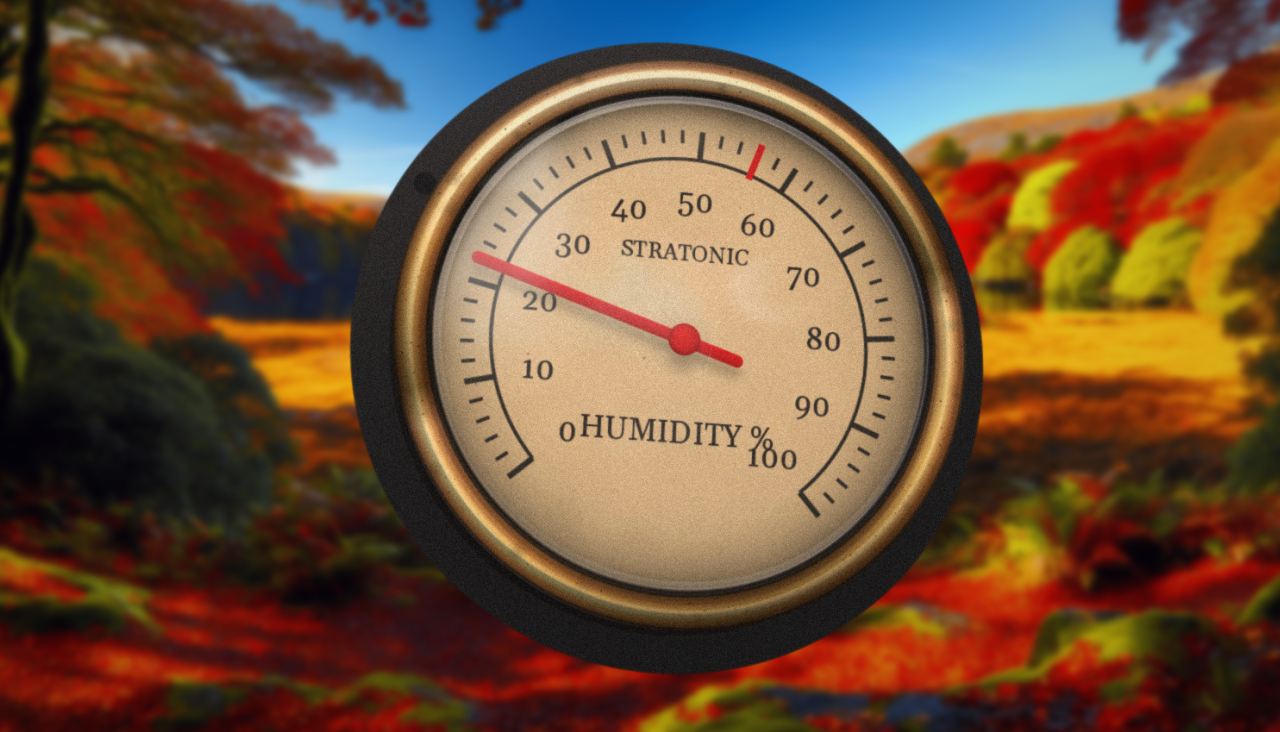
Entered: value=22 unit=%
